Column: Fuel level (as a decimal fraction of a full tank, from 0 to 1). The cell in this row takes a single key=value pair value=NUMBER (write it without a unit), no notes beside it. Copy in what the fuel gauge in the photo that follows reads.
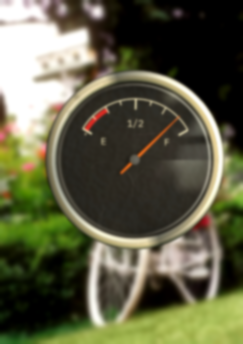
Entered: value=0.875
